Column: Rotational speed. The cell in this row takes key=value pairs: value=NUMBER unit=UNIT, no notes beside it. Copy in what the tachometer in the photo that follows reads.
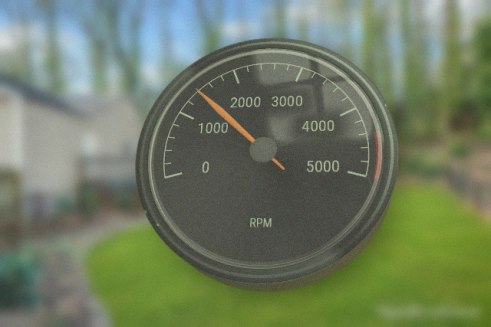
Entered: value=1400 unit=rpm
